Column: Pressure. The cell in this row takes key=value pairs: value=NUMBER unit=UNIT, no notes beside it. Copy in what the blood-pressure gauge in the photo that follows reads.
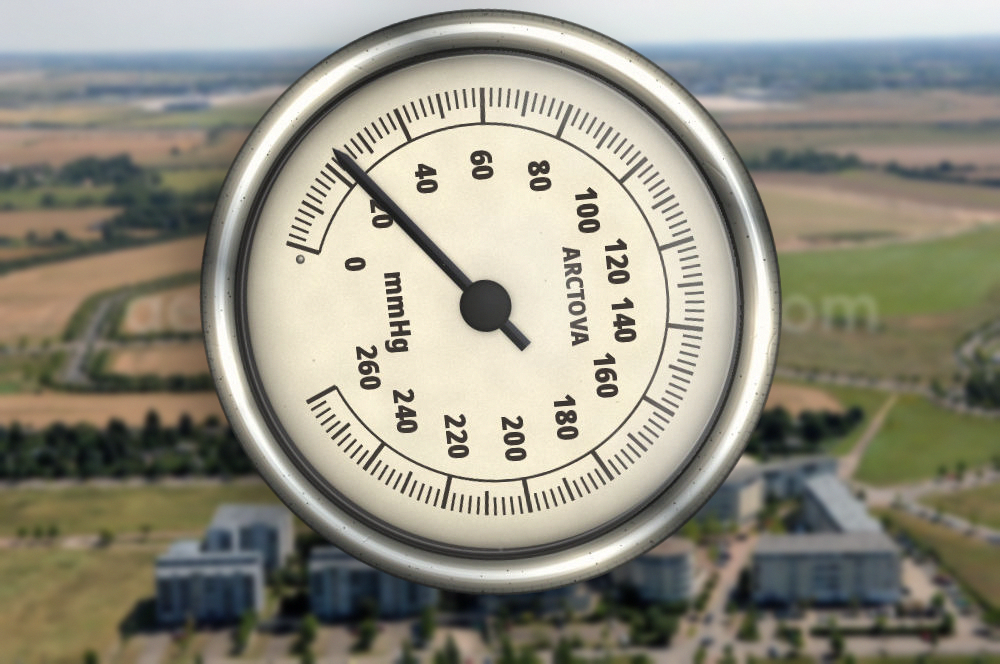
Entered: value=24 unit=mmHg
